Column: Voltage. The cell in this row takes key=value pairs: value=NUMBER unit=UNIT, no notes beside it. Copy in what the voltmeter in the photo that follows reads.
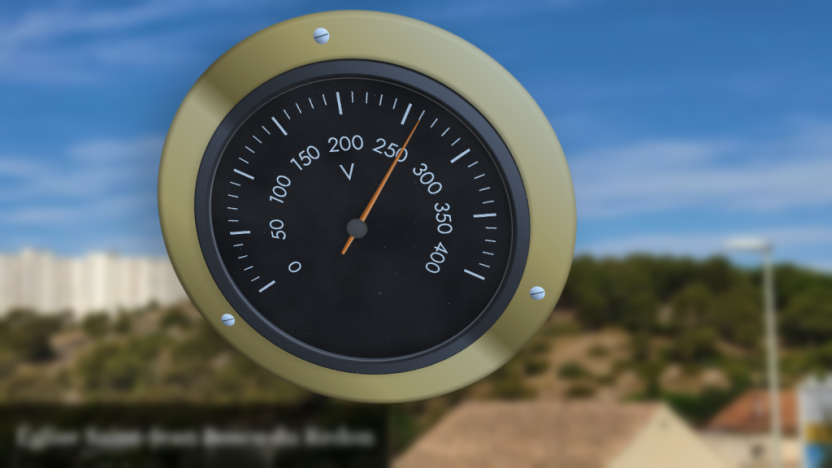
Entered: value=260 unit=V
